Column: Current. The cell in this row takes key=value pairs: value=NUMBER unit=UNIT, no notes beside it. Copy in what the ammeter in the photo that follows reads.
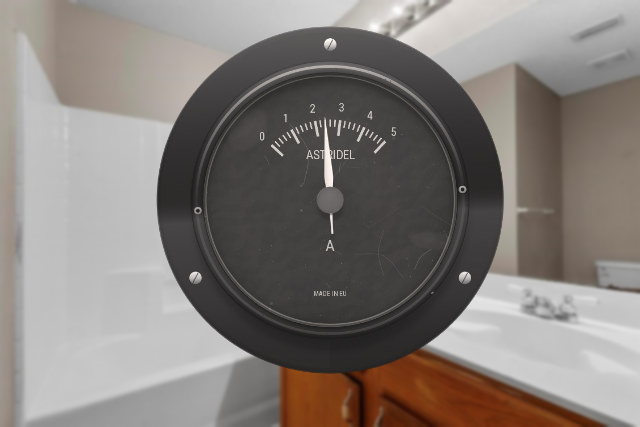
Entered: value=2.4 unit=A
